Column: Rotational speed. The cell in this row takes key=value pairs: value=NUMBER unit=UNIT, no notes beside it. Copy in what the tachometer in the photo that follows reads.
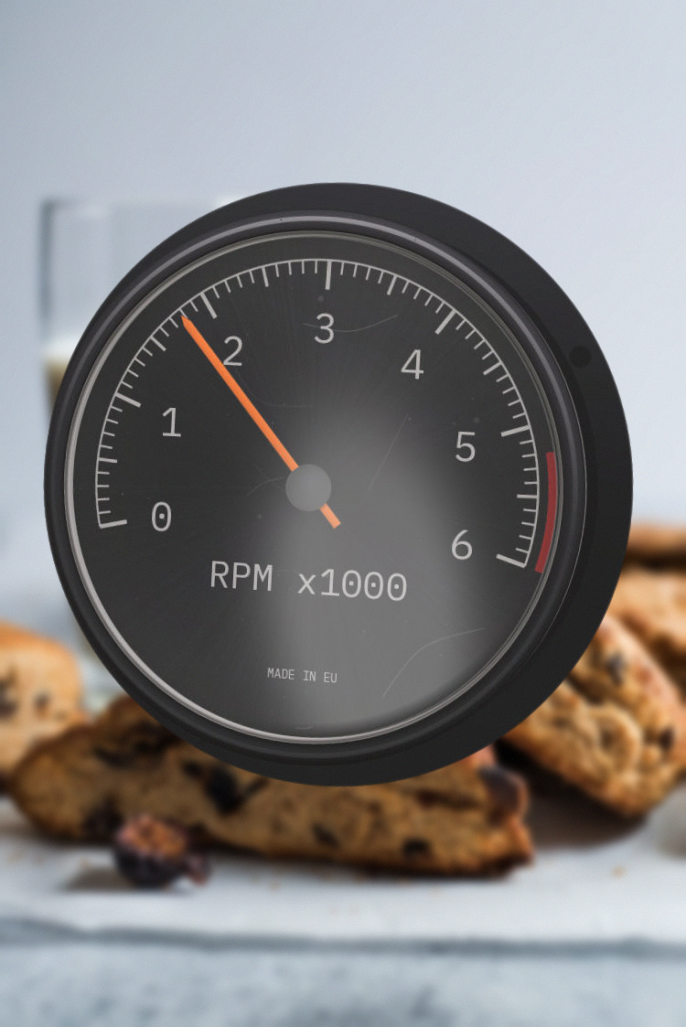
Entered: value=1800 unit=rpm
